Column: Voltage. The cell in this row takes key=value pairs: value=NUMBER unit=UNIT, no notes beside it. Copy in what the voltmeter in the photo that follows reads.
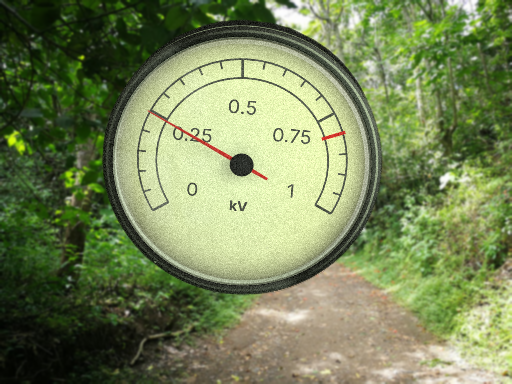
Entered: value=0.25 unit=kV
